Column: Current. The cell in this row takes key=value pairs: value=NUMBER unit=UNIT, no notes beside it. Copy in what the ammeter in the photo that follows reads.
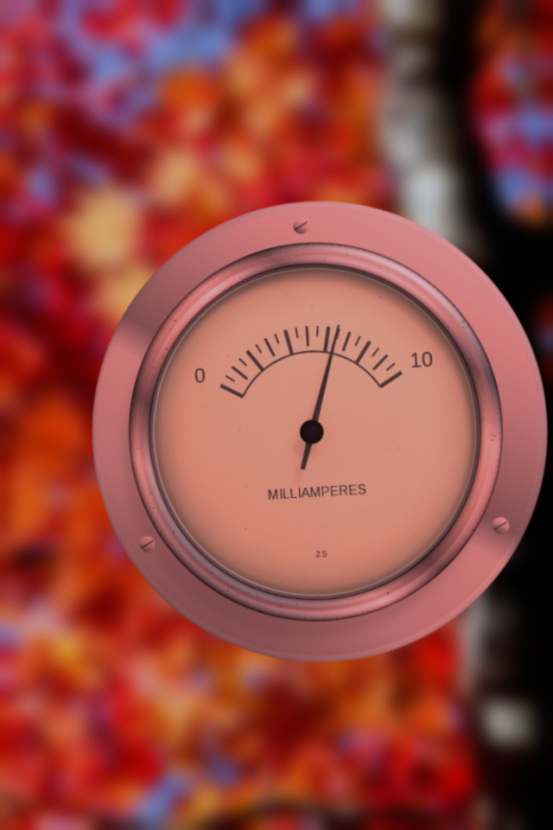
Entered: value=6.5 unit=mA
